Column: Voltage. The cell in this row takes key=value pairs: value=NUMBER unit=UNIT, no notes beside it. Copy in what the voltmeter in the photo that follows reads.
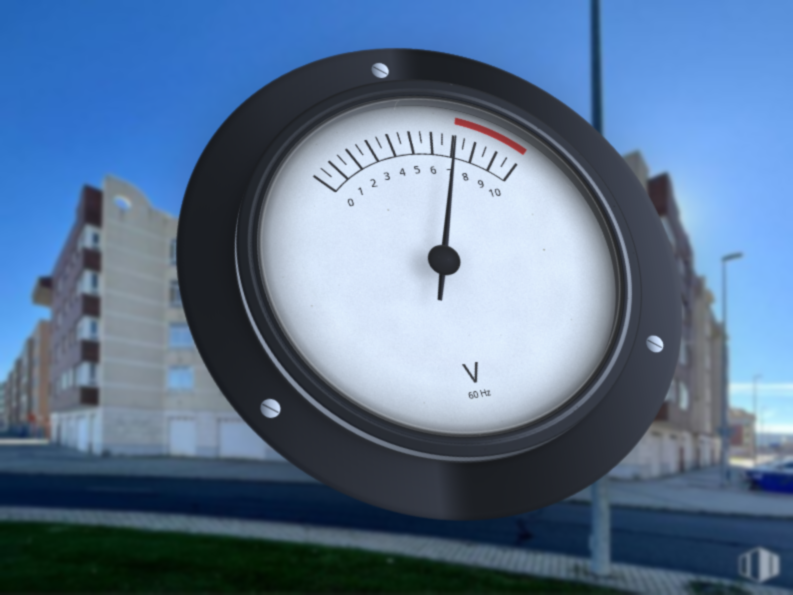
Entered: value=7 unit=V
